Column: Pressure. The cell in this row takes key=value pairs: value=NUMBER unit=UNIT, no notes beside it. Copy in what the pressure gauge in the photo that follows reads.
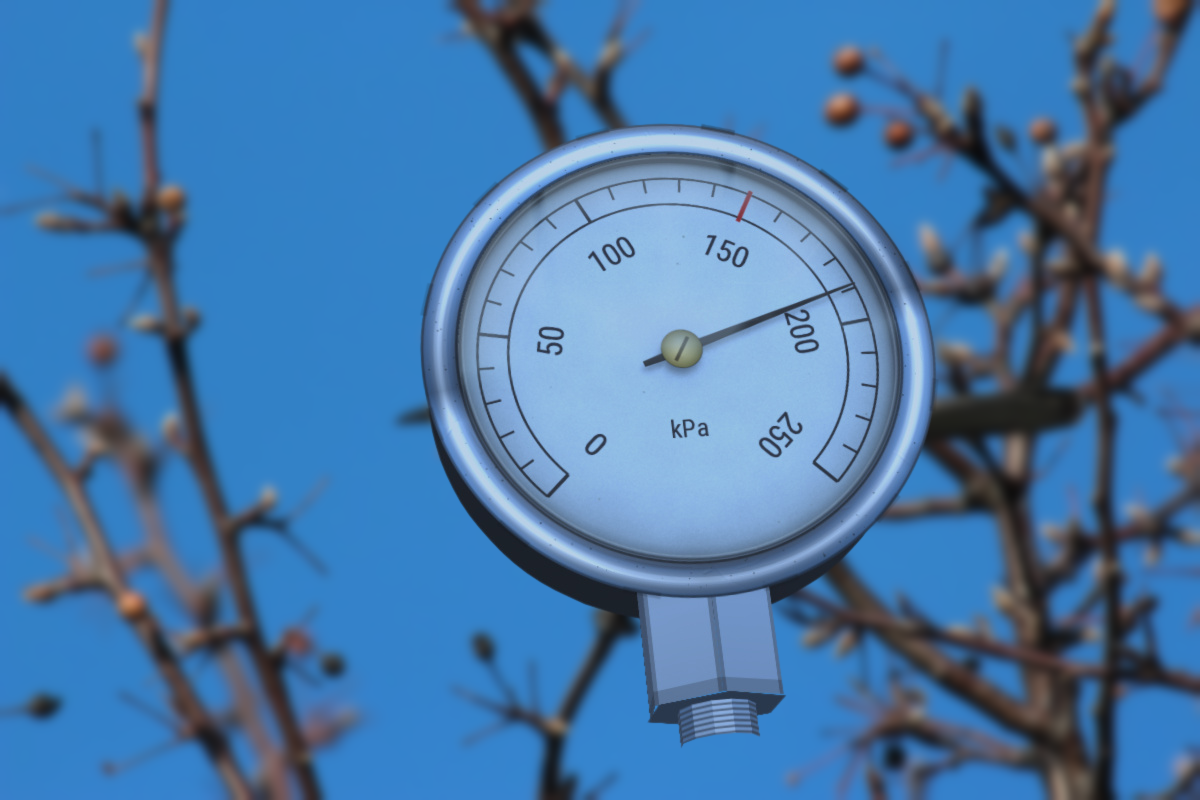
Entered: value=190 unit=kPa
